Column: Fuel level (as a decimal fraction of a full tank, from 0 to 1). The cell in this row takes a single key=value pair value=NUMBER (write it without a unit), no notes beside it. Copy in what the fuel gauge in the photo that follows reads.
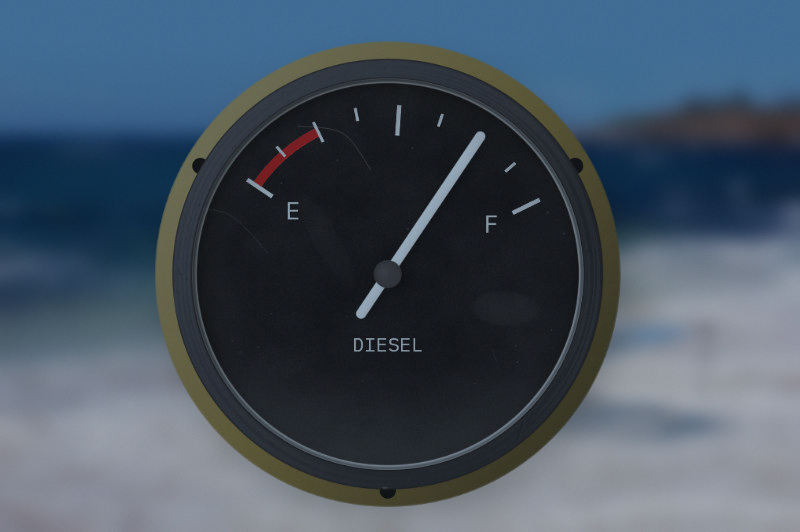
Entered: value=0.75
